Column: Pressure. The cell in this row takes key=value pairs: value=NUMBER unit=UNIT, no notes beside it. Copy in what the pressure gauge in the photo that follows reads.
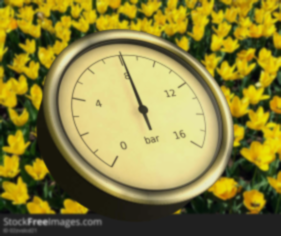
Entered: value=8 unit=bar
